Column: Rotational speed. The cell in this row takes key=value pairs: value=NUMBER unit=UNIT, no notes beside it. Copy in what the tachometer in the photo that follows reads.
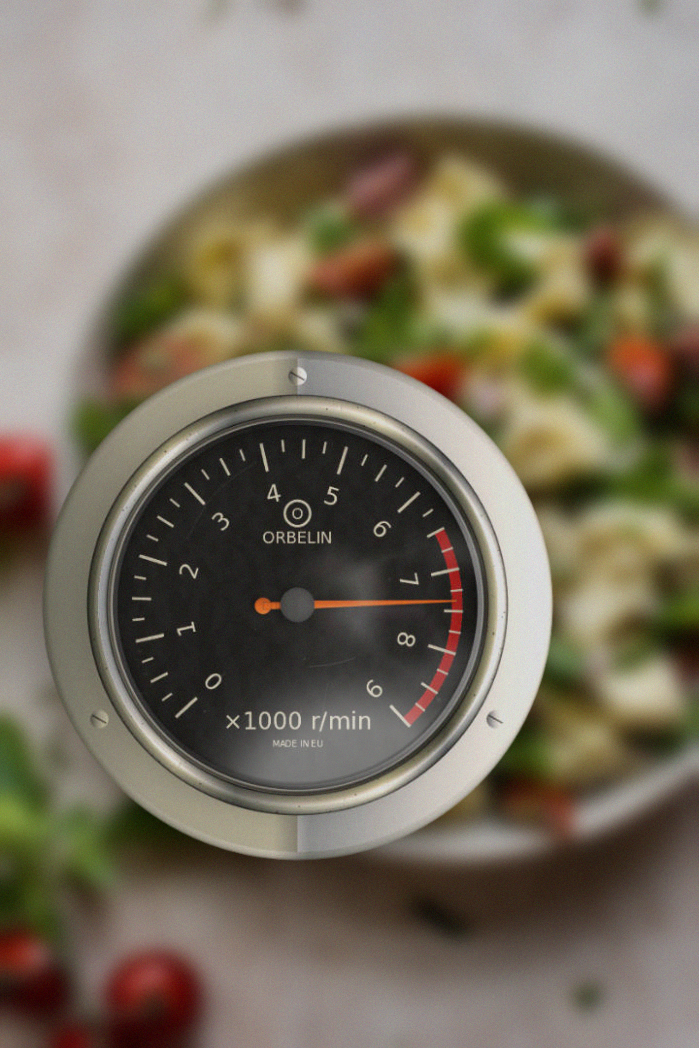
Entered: value=7375 unit=rpm
